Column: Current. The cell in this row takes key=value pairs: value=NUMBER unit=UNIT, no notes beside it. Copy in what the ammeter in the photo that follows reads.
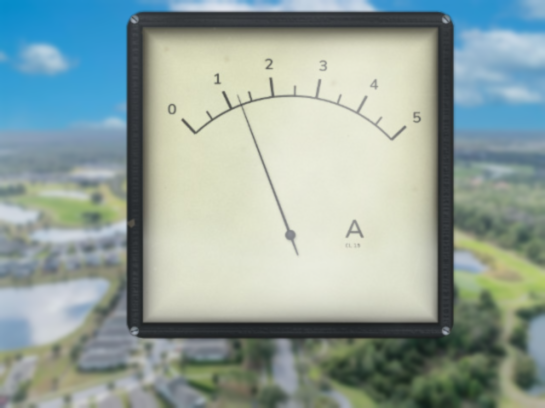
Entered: value=1.25 unit=A
